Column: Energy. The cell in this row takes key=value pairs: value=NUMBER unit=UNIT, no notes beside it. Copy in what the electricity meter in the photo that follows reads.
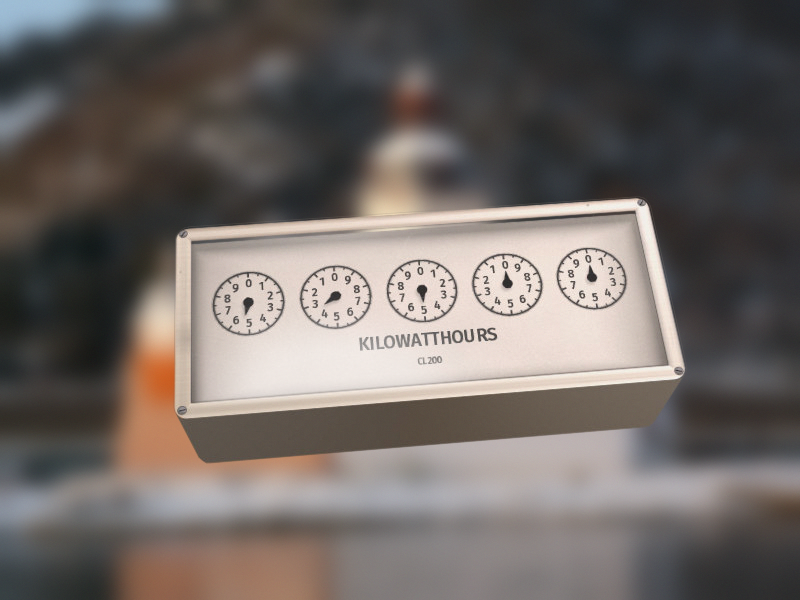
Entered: value=53500 unit=kWh
